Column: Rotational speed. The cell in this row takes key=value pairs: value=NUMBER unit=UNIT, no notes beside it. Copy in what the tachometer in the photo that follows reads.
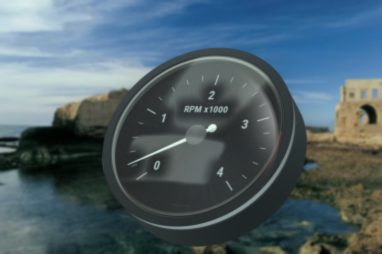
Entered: value=200 unit=rpm
